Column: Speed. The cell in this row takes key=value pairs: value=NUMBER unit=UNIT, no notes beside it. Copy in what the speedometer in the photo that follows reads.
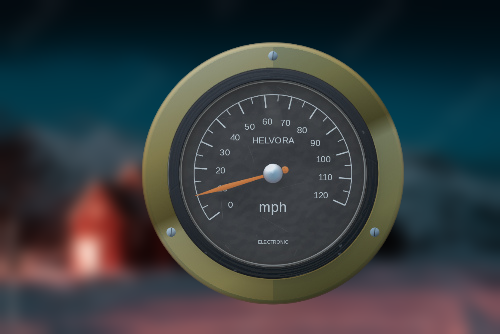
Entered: value=10 unit=mph
